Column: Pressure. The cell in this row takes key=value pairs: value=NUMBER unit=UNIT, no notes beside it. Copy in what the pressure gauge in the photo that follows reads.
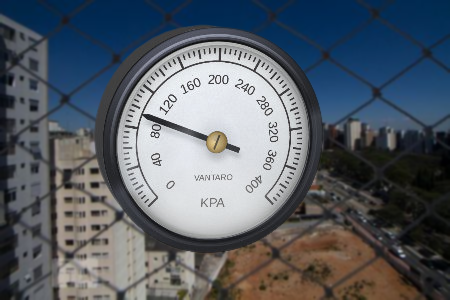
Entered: value=95 unit=kPa
